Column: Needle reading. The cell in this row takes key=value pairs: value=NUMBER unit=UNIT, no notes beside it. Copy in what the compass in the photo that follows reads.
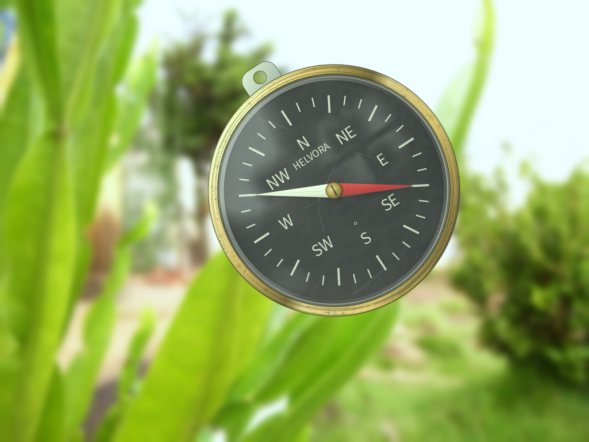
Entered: value=120 unit=°
